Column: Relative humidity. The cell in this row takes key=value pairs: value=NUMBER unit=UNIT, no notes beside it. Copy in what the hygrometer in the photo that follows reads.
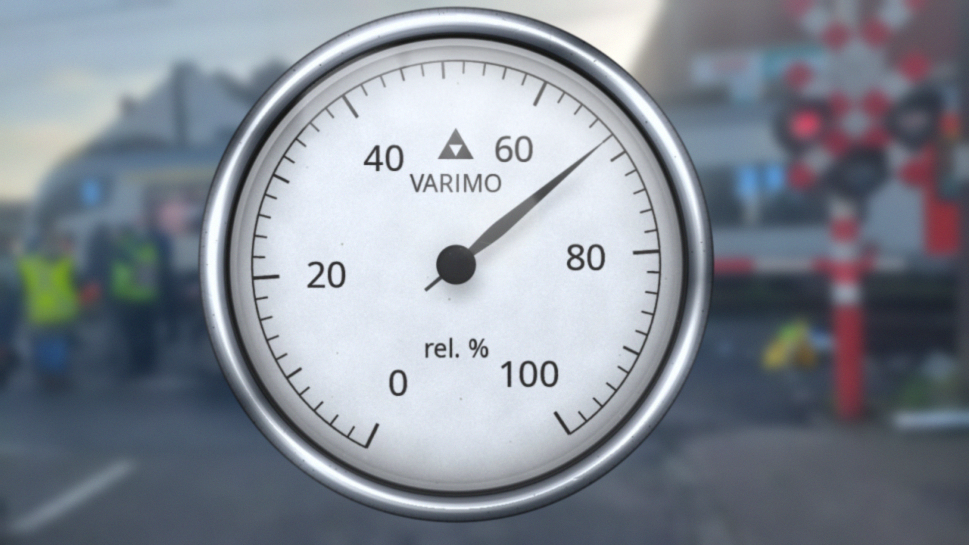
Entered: value=68 unit=%
